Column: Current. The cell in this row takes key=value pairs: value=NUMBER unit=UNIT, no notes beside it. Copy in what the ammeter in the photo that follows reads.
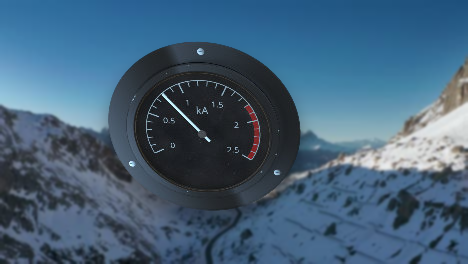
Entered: value=0.8 unit=kA
